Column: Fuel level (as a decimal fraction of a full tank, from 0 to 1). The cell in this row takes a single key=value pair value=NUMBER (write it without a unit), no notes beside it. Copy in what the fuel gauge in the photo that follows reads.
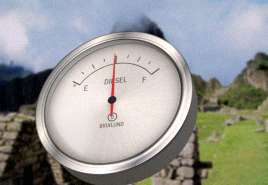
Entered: value=0.5
